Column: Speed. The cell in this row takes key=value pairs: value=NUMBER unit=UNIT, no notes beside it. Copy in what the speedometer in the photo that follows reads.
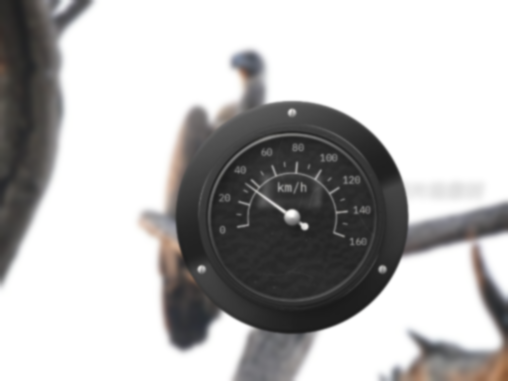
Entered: value=35 unit=km/h
